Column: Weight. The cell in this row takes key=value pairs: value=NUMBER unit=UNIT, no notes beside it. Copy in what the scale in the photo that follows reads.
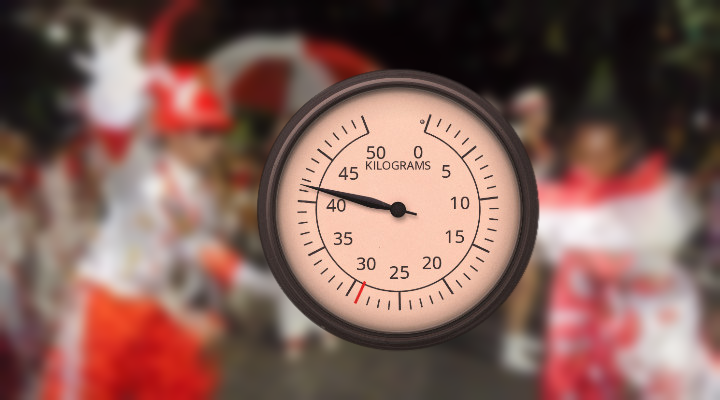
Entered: value=41.5 unit=kg
